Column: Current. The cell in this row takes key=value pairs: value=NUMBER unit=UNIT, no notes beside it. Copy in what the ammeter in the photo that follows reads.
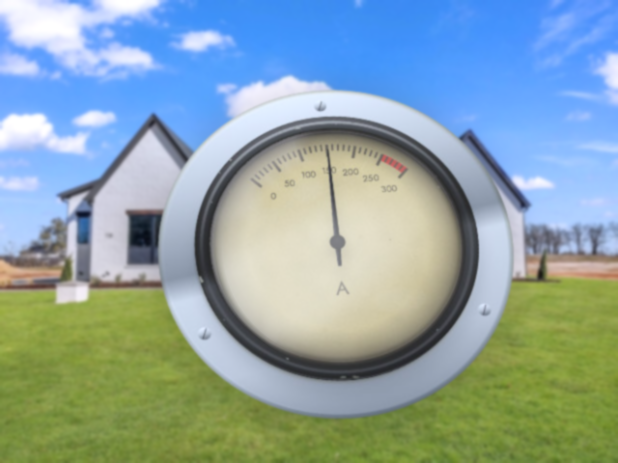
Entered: value=150 unit=A
